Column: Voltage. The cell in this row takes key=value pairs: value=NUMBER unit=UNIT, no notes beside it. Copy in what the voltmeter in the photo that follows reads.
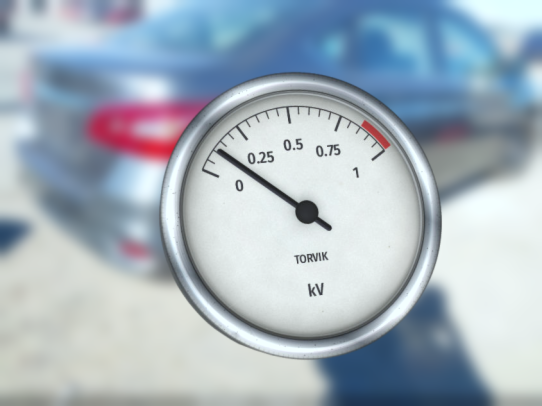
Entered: value=0.1 unit=kV
